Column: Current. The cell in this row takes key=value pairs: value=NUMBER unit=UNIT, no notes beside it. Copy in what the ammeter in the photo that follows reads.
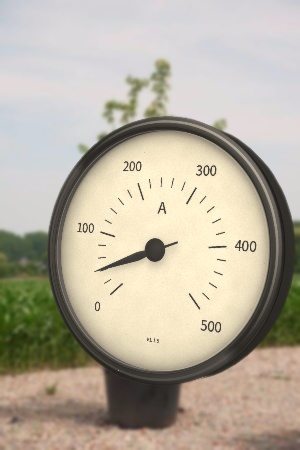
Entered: value=40 unit=A
